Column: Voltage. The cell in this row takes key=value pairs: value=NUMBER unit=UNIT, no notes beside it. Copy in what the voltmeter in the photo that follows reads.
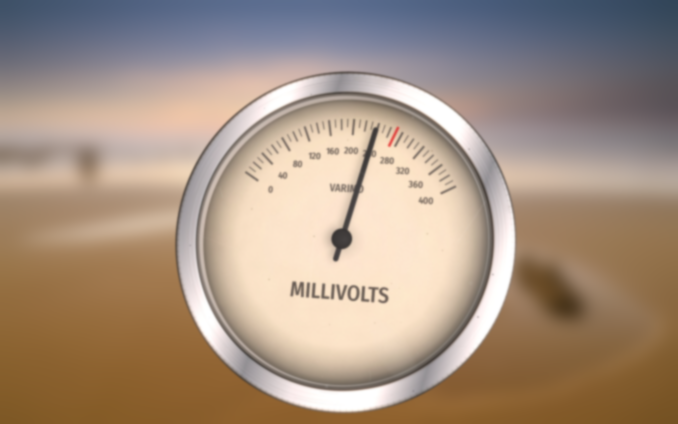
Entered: value=240 unit=mV
